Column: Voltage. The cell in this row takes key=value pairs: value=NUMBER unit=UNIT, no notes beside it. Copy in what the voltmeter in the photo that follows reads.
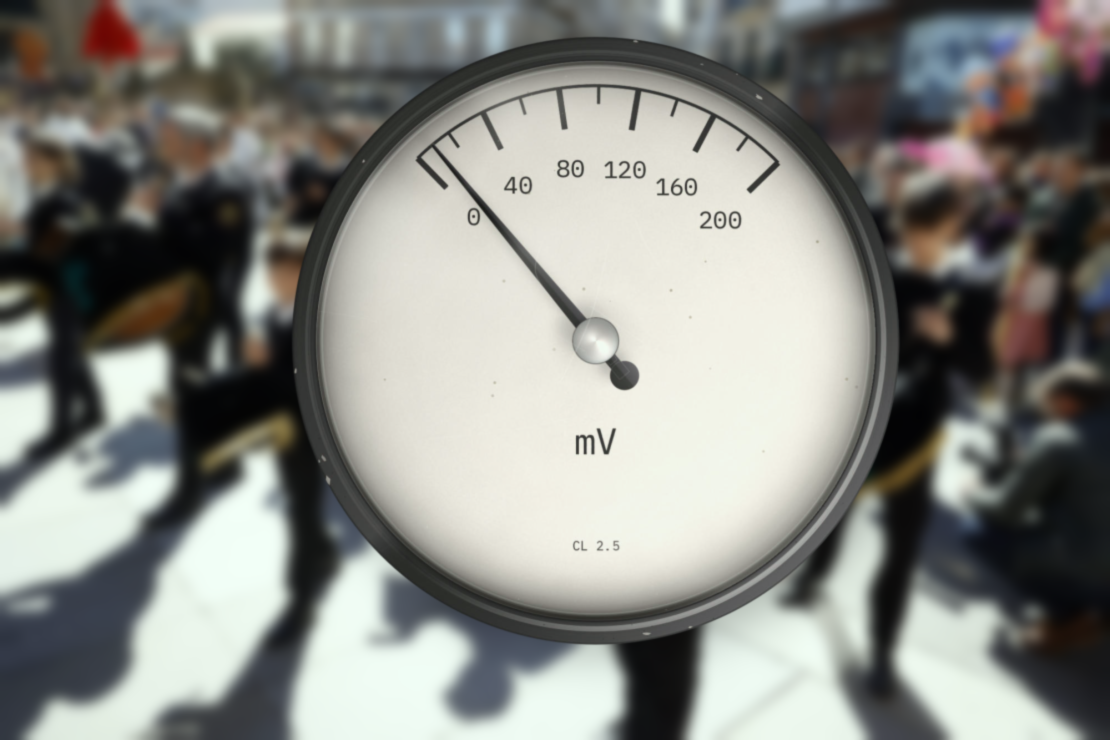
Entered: value=10 unit=mV
